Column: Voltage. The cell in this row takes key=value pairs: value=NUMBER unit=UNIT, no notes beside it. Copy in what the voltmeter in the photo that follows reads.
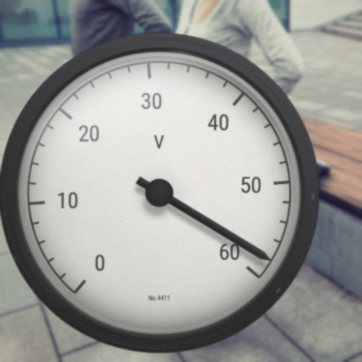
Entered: value=58 unit=V
